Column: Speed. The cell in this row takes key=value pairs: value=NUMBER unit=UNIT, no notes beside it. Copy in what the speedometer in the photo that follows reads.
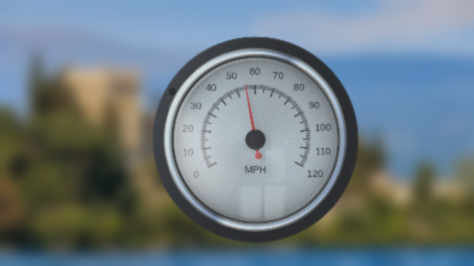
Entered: value=55 unit=mph
